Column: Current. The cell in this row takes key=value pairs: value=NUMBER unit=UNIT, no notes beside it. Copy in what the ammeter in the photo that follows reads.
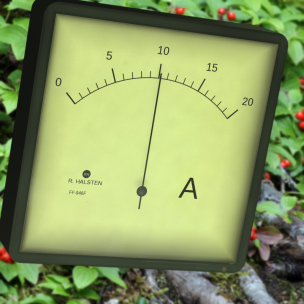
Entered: value=10 unit=A
